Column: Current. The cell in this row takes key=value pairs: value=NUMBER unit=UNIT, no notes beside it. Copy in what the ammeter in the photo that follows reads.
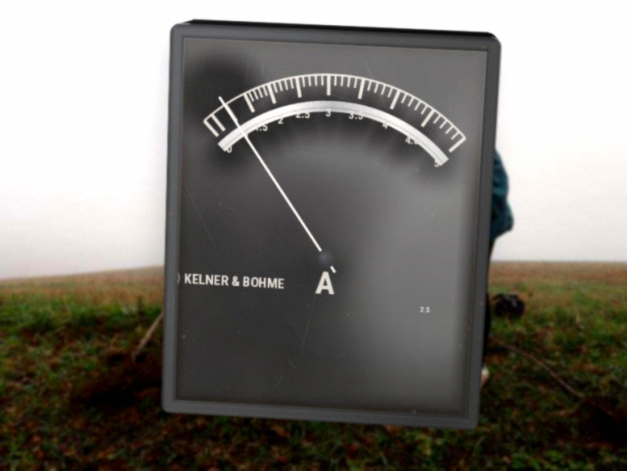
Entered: value=1 unit=A
